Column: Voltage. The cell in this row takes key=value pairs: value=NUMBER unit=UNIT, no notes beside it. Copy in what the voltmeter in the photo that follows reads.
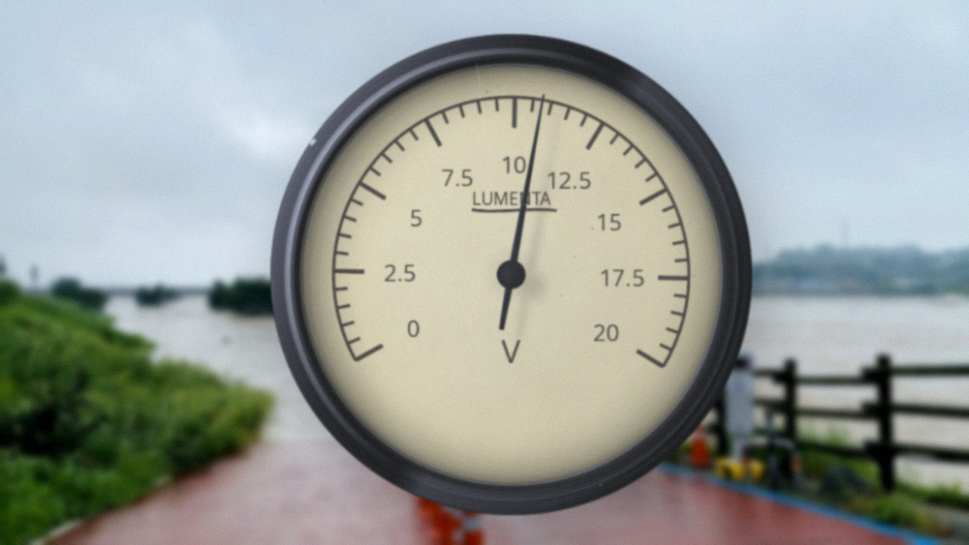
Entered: value=10.75 unit=V
